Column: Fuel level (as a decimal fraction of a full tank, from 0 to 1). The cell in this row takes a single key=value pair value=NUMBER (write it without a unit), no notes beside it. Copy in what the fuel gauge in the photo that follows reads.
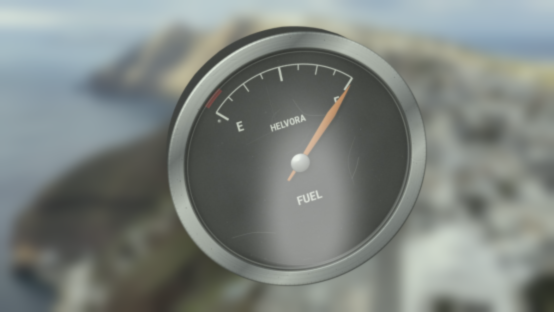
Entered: value=1
